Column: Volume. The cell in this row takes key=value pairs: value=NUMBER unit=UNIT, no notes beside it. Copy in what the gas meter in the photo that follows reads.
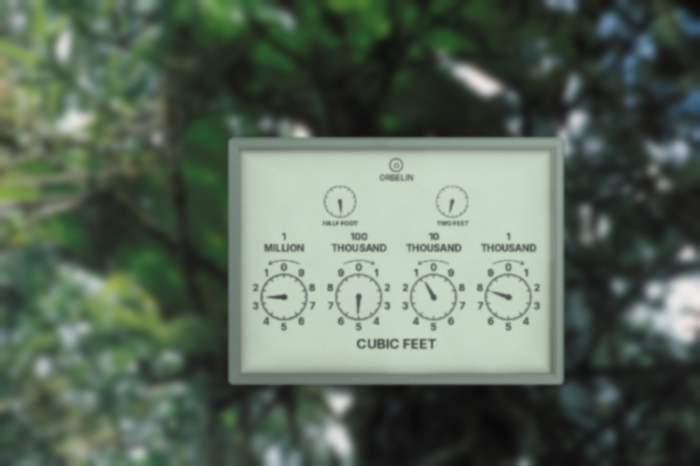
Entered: value=250800 unit=ft³
